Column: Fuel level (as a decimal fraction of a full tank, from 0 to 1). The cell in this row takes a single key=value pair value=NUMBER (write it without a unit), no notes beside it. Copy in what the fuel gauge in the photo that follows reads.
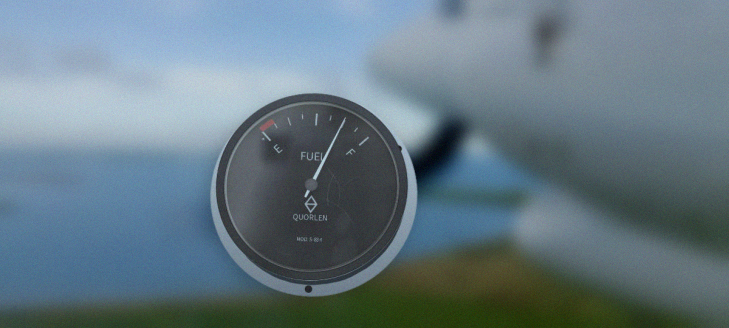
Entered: value=0.75
